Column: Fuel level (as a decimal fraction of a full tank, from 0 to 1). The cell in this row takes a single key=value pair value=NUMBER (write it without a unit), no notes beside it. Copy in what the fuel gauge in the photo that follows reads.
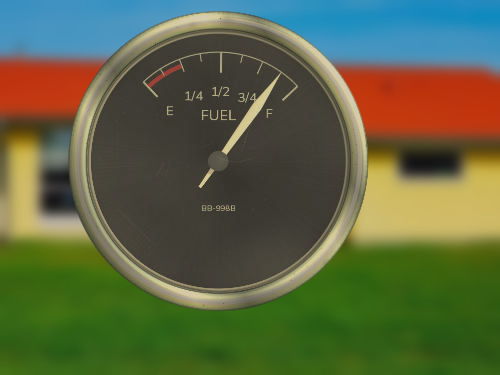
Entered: value=0.875
